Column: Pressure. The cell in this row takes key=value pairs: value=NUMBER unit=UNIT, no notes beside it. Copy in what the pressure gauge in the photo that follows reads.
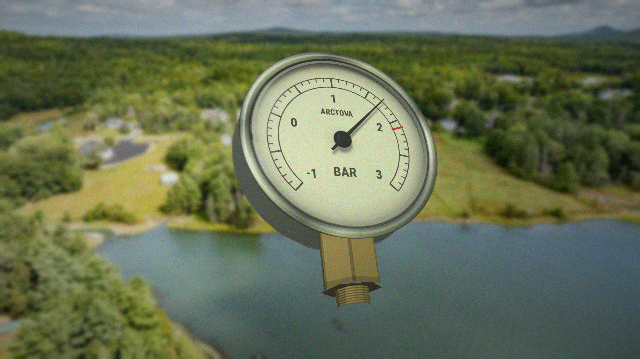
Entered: value=1.7 unit=bar
